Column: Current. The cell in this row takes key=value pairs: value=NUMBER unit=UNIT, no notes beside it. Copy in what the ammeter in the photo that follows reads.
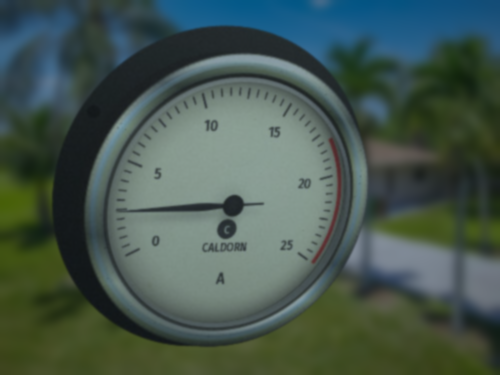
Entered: value=2.5 unit=A
